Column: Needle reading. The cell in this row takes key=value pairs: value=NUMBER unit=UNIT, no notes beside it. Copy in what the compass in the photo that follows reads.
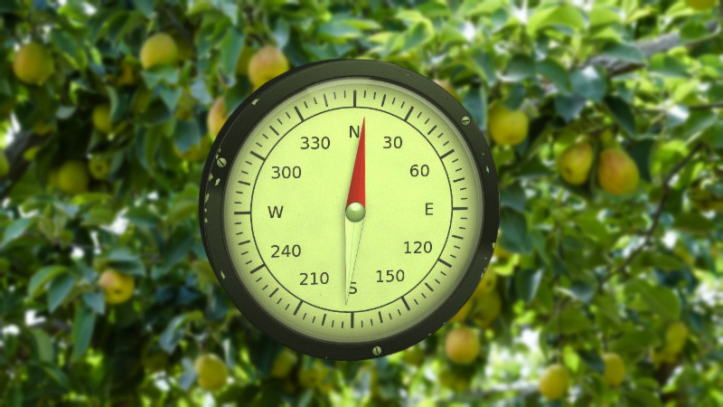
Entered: value=5 unit=°
